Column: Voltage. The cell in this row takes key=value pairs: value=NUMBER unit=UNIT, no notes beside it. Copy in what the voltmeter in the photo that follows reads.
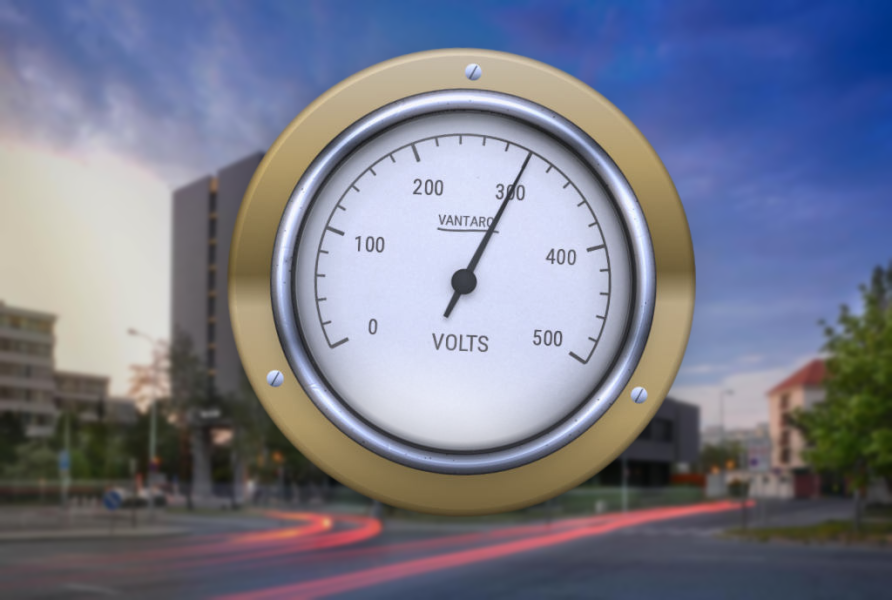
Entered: value=300 unit=V
